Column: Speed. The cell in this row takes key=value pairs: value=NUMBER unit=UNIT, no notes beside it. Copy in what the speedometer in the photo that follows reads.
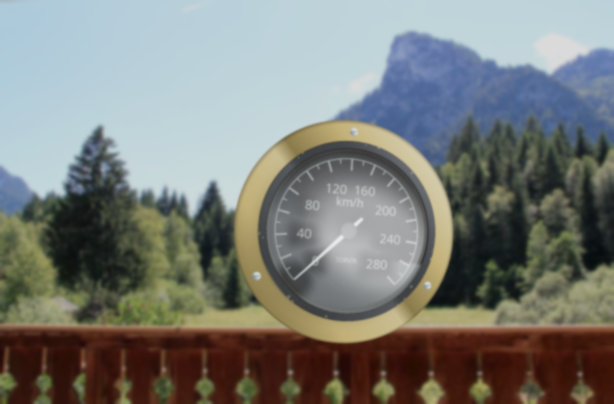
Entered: value=0 unit=km/h
